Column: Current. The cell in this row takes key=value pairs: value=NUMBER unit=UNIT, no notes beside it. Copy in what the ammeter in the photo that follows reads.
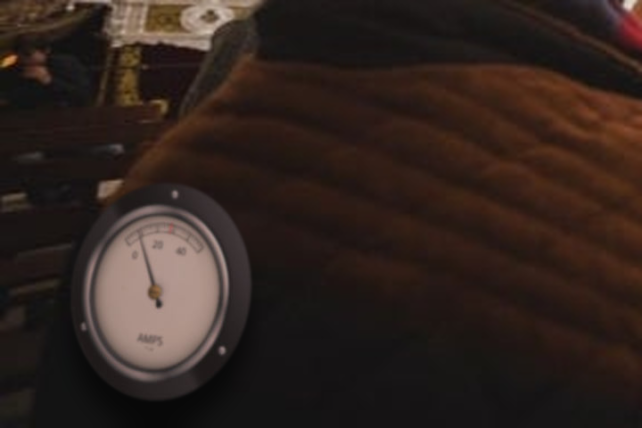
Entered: value=10 unit=A
